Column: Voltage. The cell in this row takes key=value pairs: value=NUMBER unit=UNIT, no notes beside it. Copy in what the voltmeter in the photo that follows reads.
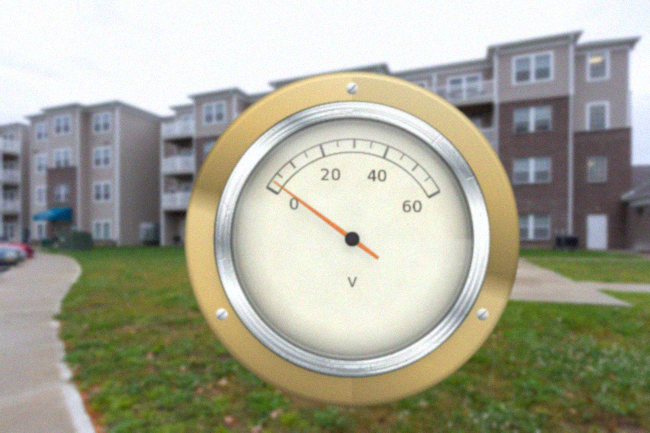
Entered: value=2.5 unit=V
